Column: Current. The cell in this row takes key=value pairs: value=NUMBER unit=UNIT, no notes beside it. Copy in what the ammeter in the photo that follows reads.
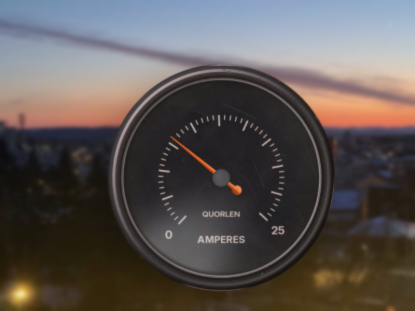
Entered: value=8 unit=A
